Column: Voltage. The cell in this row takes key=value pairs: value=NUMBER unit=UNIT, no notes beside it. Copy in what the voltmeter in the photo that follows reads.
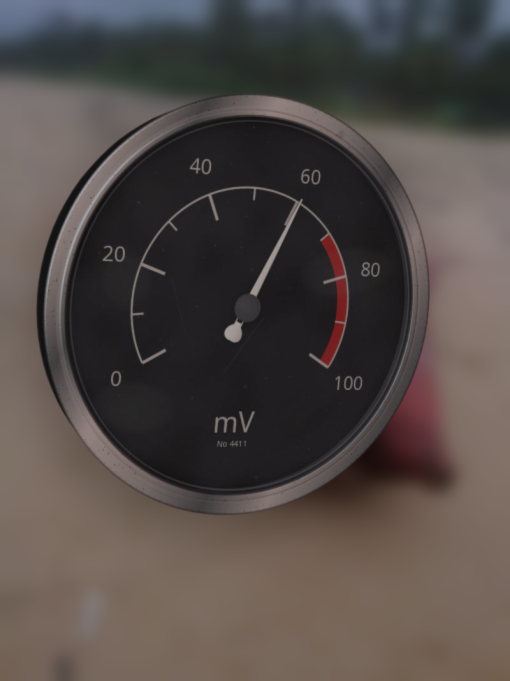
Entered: value=60 unit=mV
